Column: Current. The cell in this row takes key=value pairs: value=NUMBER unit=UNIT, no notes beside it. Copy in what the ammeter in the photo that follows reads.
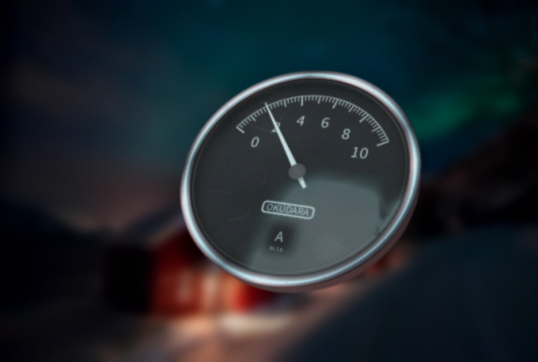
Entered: value=2 unit=A
